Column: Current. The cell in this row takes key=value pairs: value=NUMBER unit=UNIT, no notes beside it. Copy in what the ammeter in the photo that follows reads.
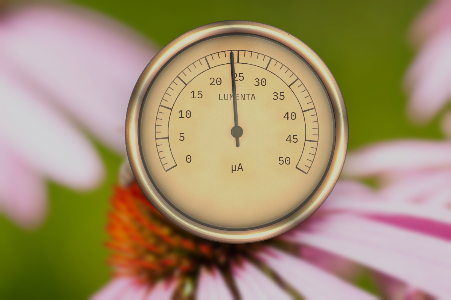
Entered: value=24 unit=µA
